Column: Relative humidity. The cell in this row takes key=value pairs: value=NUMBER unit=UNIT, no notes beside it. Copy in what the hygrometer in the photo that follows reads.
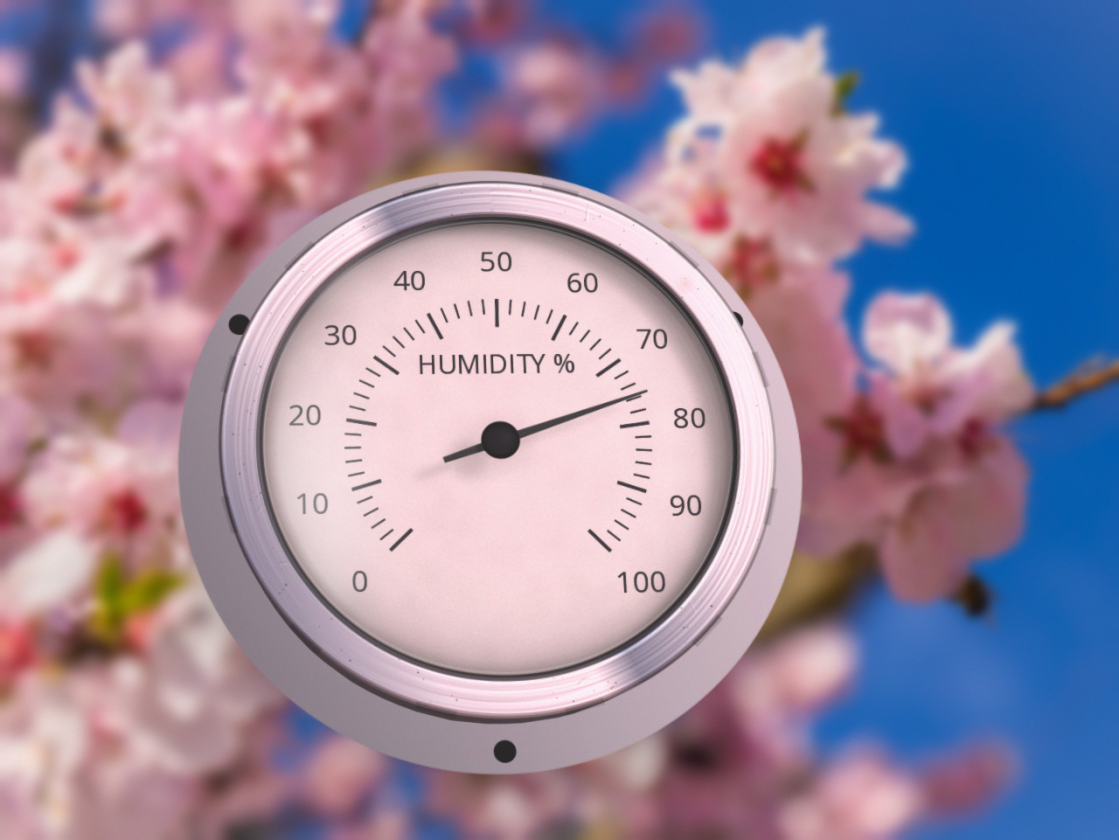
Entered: value=76 unit=%
